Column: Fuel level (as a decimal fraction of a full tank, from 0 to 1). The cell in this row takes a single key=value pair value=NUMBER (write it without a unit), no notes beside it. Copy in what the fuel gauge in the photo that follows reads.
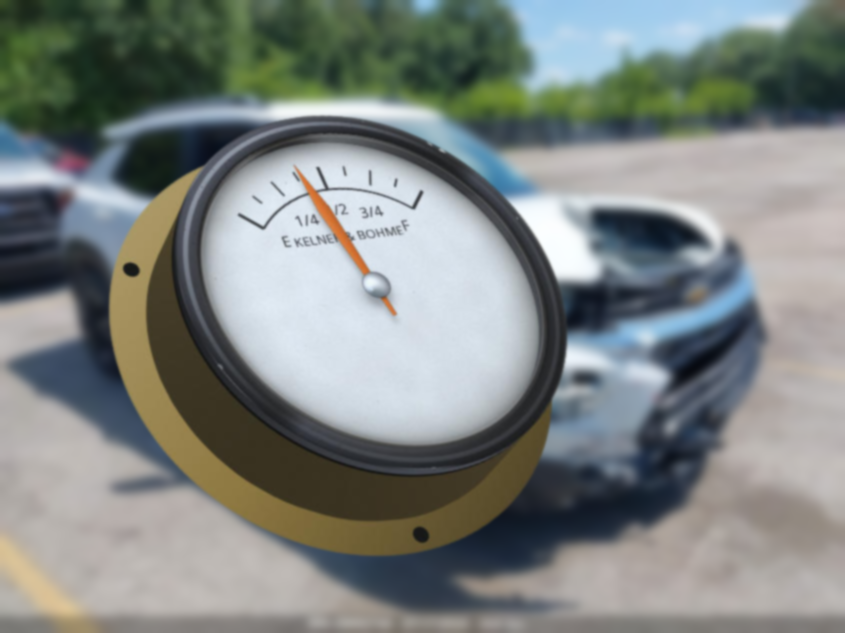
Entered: value=0.375
